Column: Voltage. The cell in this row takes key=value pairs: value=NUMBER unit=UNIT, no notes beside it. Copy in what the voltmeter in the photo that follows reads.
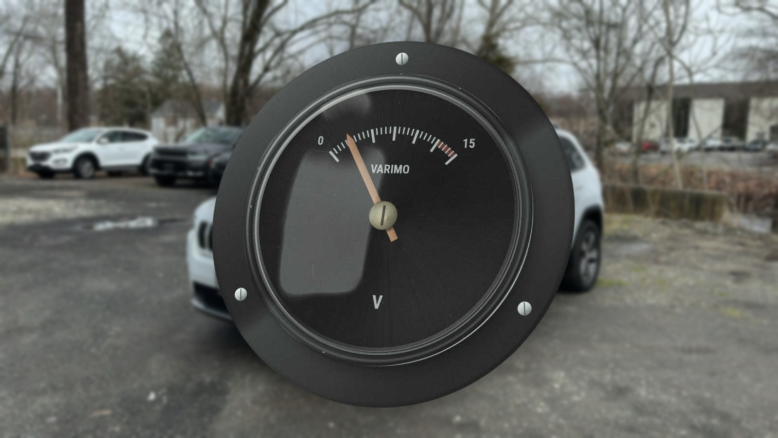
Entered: value=2.5 unit=V
